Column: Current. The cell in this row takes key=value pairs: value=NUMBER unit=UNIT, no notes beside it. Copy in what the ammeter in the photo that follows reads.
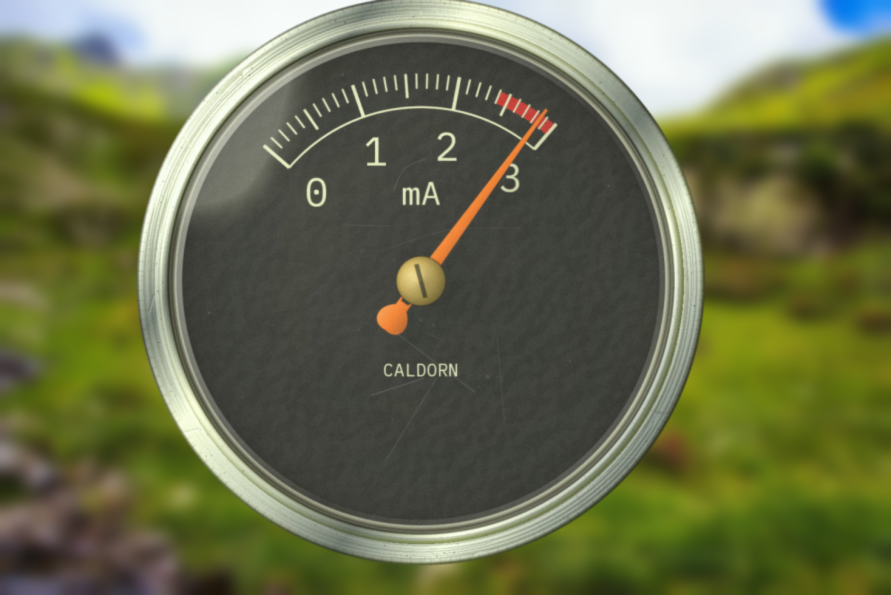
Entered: value=2.85 unit=mA
